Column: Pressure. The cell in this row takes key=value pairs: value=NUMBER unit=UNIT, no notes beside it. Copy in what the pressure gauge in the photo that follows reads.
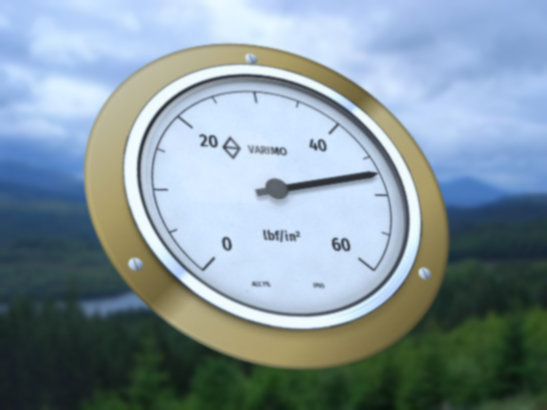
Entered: value=47.5 unit=psi
